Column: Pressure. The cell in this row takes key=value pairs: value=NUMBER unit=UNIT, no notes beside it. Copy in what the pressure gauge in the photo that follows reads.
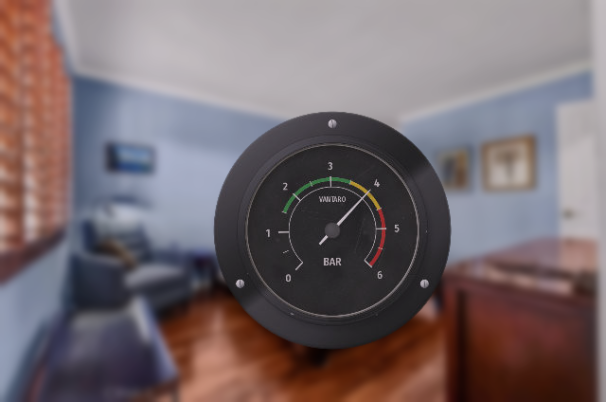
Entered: value=4 unit=bar
